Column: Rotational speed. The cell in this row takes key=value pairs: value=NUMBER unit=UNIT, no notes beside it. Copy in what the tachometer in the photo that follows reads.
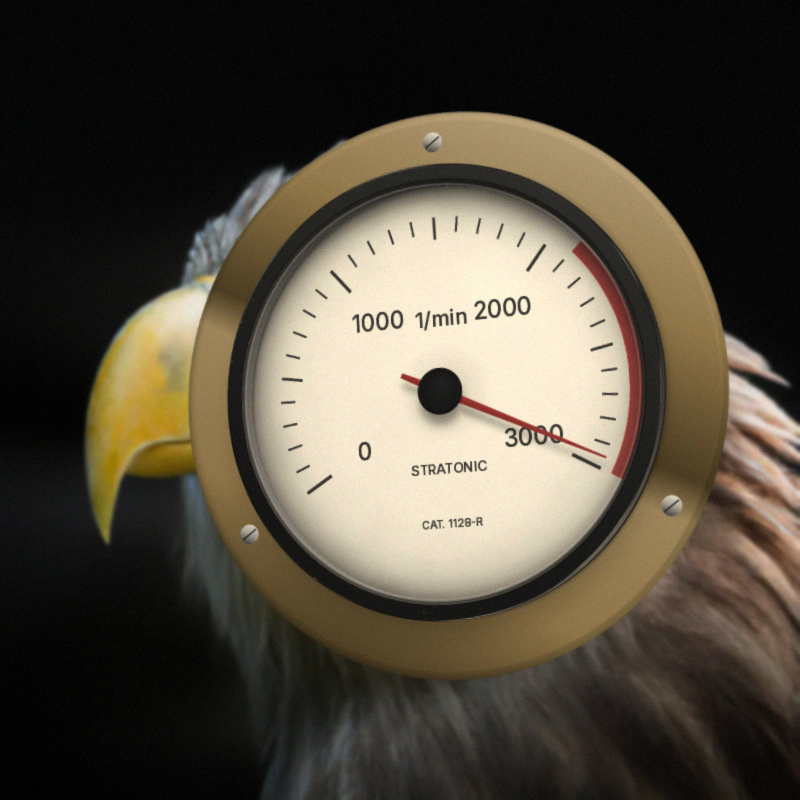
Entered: value=2950 unit=rpm
